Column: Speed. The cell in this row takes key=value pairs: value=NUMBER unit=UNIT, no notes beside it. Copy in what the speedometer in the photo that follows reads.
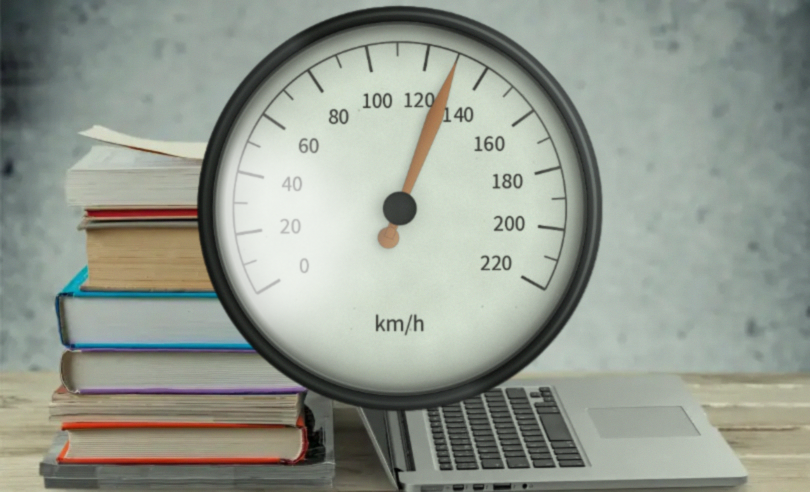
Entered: value=130 unit=km/h
